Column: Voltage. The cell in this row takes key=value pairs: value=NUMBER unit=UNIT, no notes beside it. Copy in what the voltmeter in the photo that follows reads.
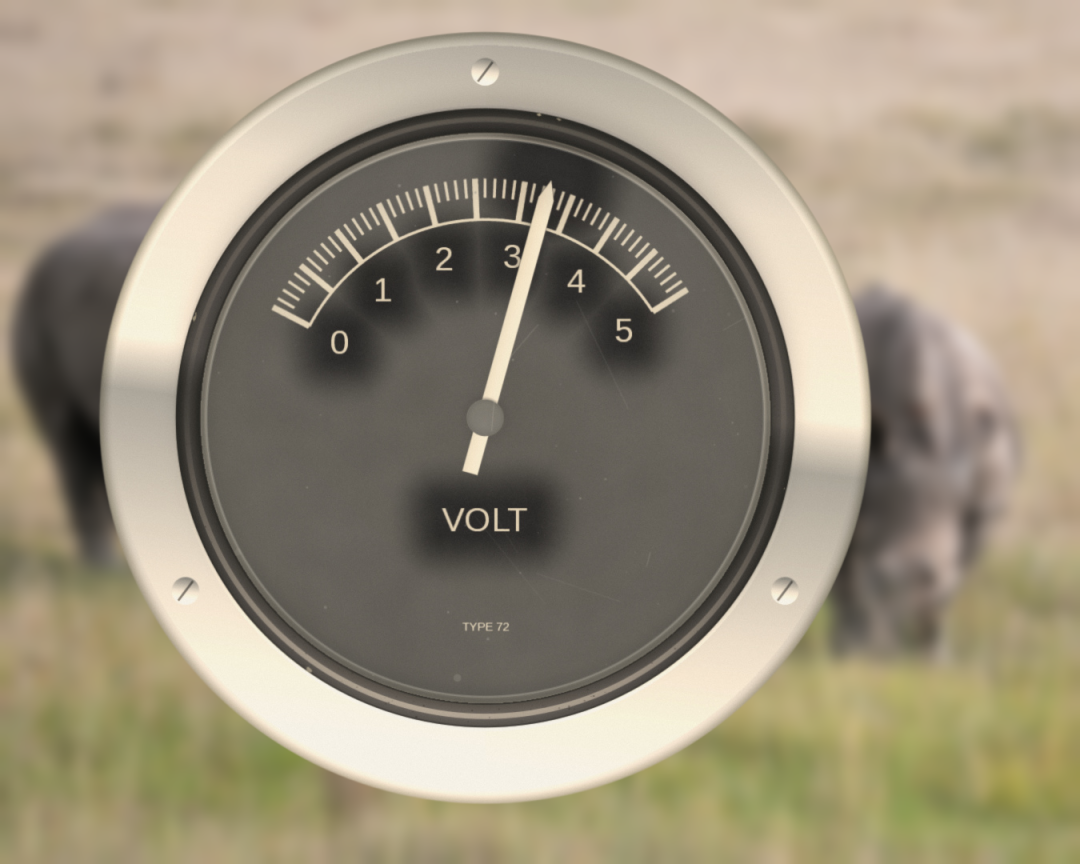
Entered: value=3.25 unit=V
